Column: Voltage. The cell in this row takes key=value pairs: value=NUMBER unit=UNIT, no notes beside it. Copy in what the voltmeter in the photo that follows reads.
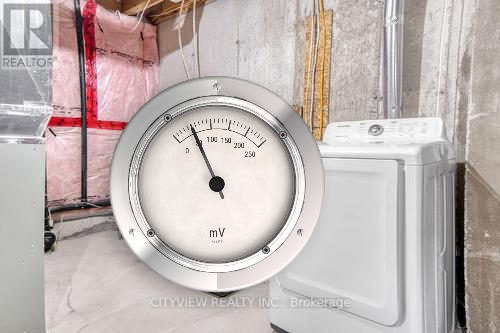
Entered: value=50 unit=mV
